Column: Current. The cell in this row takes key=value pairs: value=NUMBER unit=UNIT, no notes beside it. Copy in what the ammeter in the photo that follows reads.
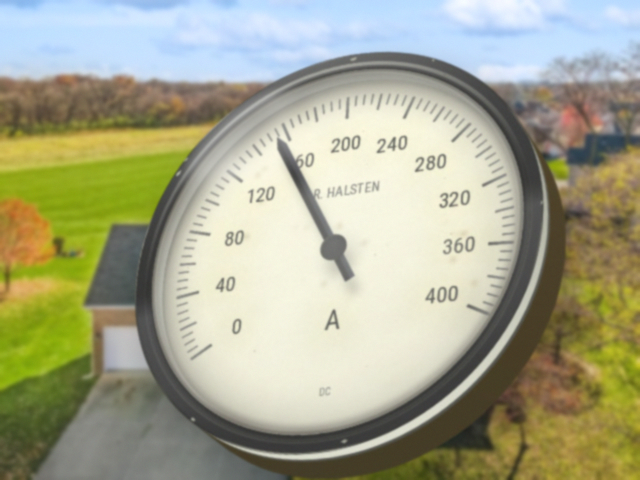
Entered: value=155 unit=A
